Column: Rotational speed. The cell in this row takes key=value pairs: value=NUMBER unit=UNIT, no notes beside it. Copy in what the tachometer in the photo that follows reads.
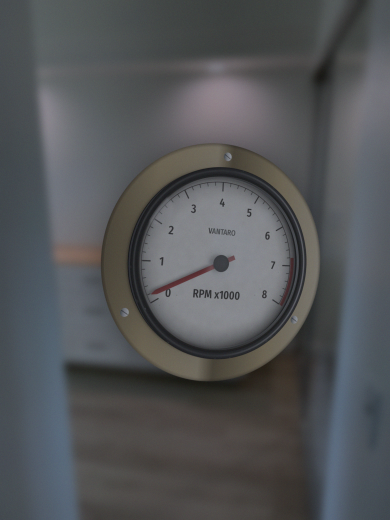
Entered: value=200 unit=rpm
